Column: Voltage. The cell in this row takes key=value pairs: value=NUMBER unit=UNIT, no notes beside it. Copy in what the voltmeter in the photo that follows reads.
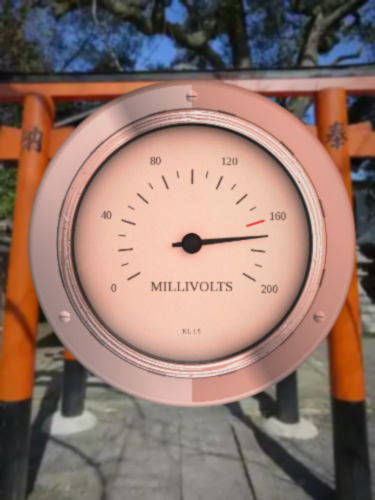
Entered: value=170 unit=mV
